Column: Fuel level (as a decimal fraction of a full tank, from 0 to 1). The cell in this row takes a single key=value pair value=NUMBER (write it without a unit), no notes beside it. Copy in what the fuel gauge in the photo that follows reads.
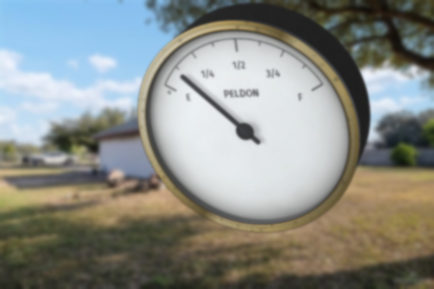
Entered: value=0.125
